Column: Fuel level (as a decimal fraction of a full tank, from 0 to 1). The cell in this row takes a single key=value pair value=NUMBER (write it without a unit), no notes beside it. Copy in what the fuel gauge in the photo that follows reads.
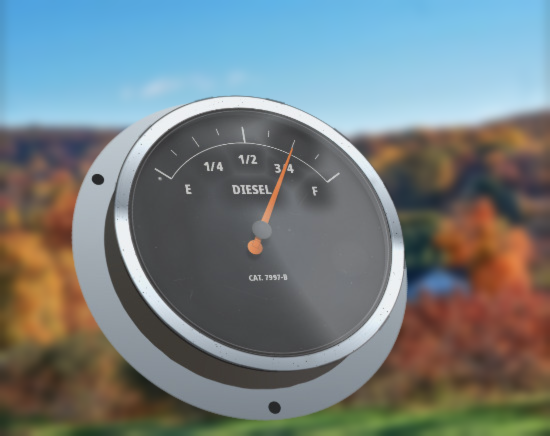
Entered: value=0.75
